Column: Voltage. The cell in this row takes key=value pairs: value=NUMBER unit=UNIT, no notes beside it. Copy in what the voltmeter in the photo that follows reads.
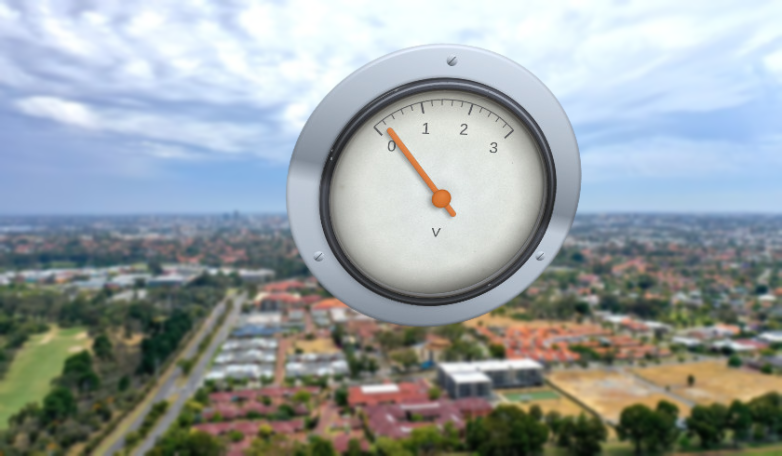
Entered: value=0.2 unit=V
